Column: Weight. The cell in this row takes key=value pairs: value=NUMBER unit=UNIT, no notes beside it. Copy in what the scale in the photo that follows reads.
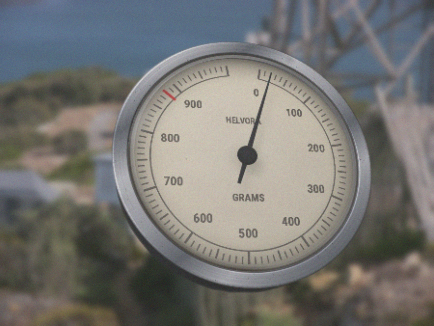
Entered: value=20 unit=g
